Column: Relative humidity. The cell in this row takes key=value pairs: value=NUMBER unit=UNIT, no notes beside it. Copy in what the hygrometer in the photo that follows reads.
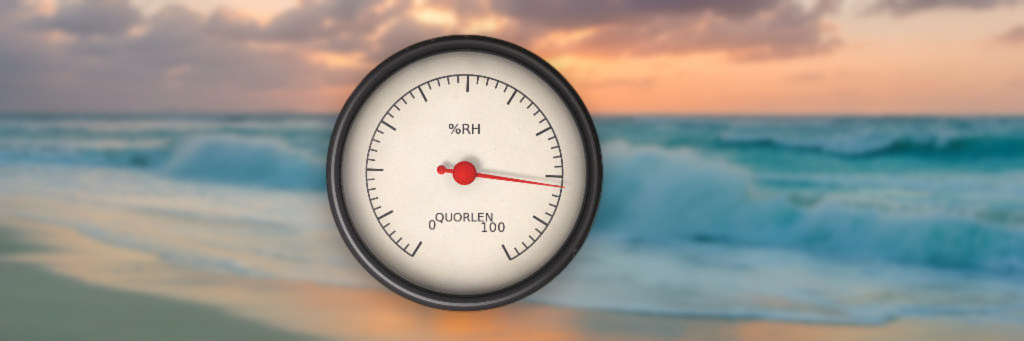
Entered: value=82 unit=%
